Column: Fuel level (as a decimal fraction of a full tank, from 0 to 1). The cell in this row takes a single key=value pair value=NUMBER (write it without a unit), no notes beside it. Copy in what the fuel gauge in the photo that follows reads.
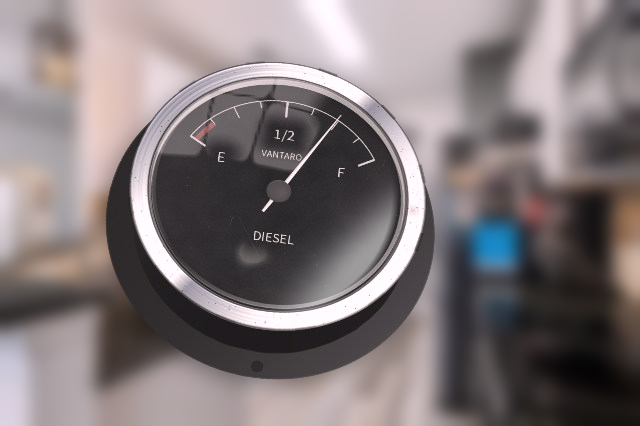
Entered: value=0.75
